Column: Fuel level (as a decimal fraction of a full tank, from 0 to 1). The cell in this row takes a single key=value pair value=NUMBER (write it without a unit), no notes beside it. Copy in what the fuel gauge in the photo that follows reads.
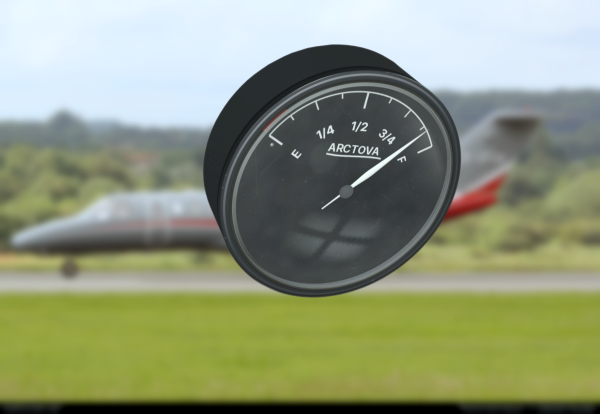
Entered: value=0.875
